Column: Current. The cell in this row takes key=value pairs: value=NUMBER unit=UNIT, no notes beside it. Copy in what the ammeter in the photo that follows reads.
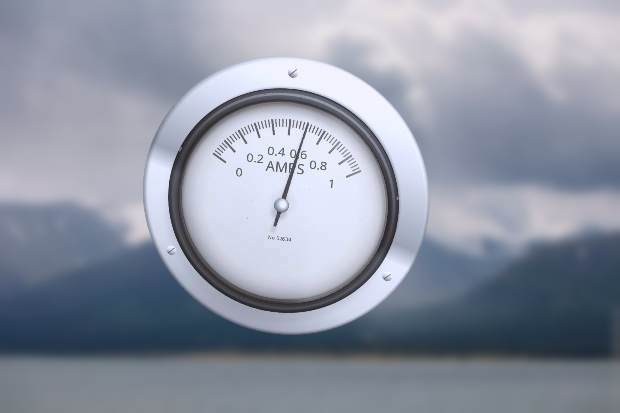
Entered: value=0.6 unit=A
